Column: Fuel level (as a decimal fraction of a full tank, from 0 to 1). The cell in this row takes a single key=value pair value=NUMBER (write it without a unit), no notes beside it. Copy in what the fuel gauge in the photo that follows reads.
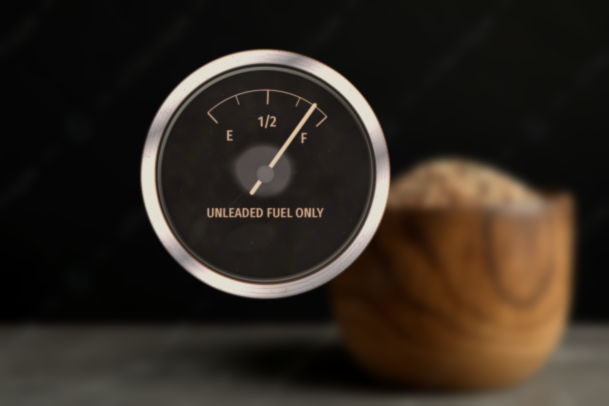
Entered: value=0.875
